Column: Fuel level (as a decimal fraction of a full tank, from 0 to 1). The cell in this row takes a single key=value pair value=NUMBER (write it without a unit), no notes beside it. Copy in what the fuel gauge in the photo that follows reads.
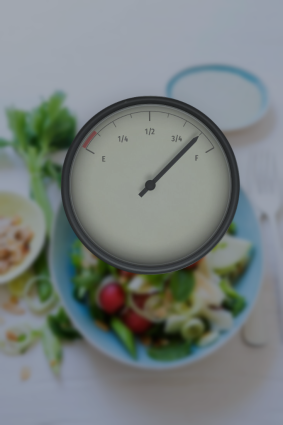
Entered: value=0.875
